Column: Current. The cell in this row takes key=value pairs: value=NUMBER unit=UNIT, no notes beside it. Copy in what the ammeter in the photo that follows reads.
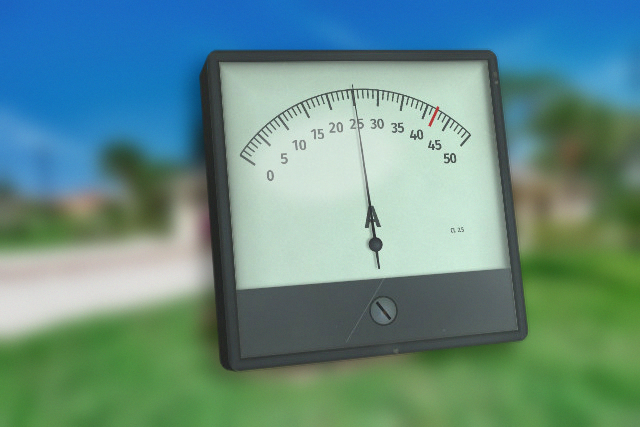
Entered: value=25 unit=A
